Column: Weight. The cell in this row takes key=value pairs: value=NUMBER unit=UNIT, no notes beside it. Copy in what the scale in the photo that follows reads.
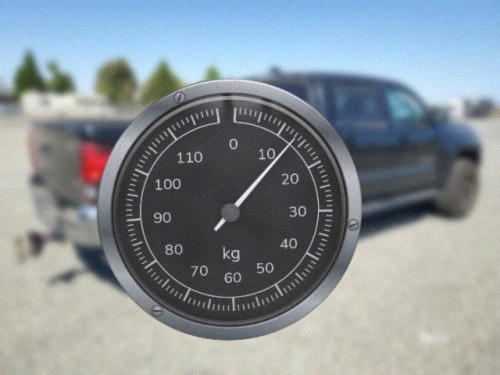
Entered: value=13 unit=kg
